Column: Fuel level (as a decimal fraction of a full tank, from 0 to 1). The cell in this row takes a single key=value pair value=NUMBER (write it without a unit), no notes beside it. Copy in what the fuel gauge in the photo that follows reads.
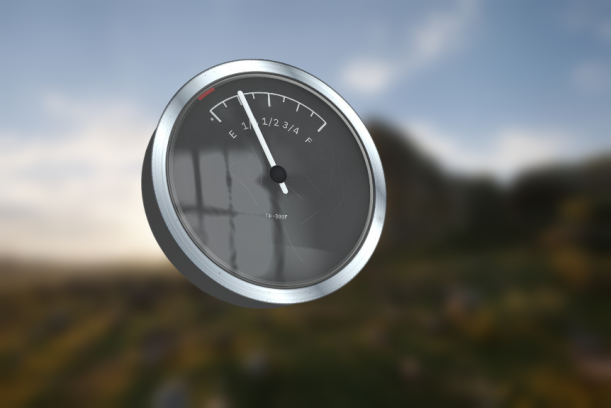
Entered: value=0.25
